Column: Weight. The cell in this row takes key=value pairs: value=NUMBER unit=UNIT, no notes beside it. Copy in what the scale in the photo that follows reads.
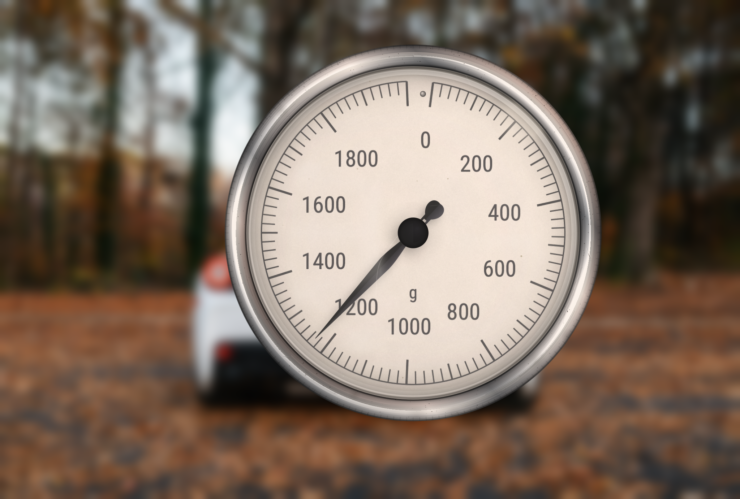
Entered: value=1230 unit=g
